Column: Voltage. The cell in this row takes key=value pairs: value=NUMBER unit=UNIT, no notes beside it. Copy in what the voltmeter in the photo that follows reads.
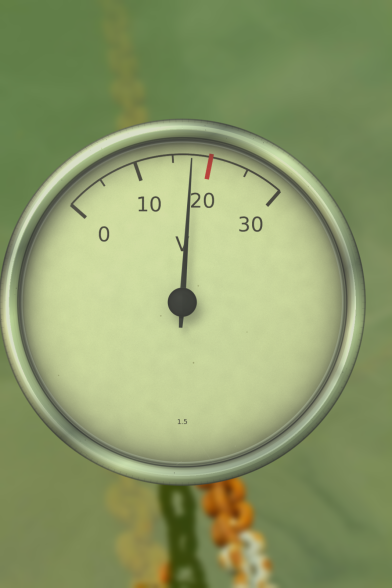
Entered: value=17.5 unit=V
